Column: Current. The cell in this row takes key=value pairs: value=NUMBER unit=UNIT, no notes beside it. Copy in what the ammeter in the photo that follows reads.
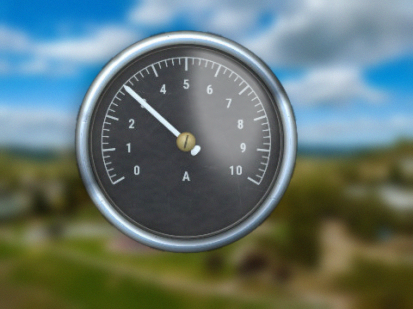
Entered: value=3 unit=A
